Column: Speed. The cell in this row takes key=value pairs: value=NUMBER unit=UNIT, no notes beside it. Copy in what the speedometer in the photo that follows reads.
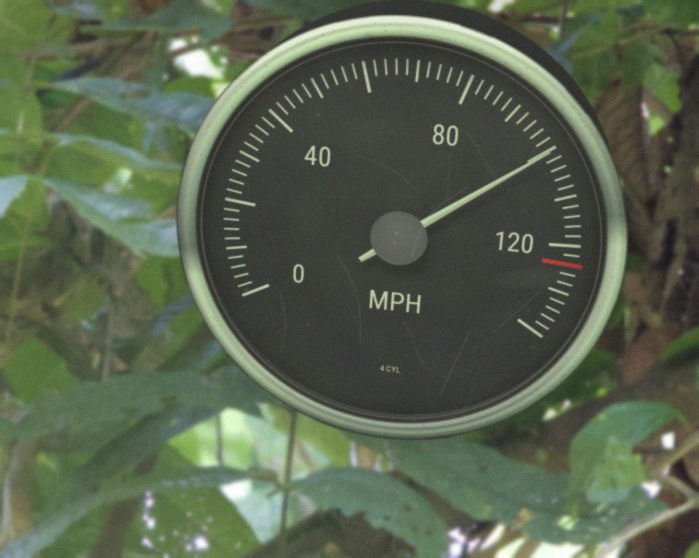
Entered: value=100 unit=mph
